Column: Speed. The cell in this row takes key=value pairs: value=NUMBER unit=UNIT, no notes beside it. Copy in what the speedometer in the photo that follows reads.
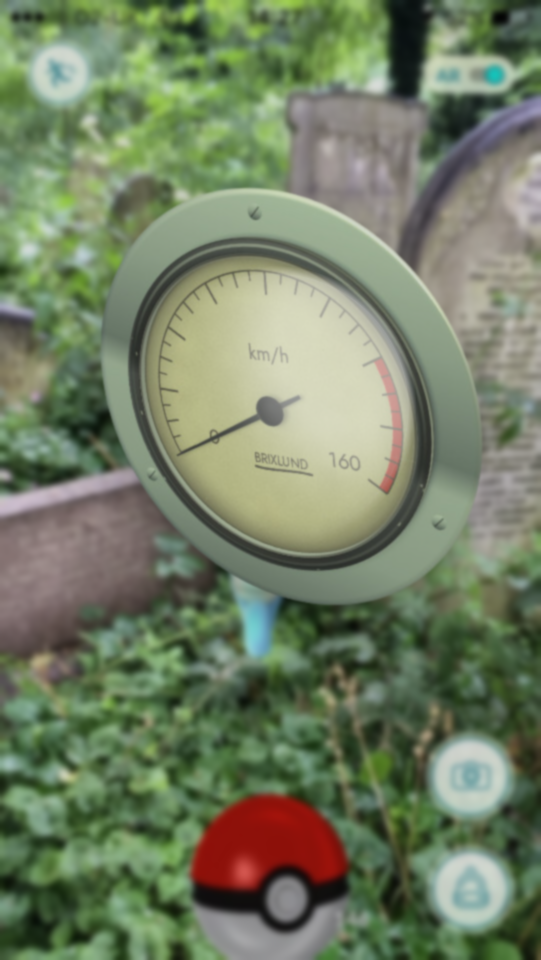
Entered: value=0 unit=km/h
